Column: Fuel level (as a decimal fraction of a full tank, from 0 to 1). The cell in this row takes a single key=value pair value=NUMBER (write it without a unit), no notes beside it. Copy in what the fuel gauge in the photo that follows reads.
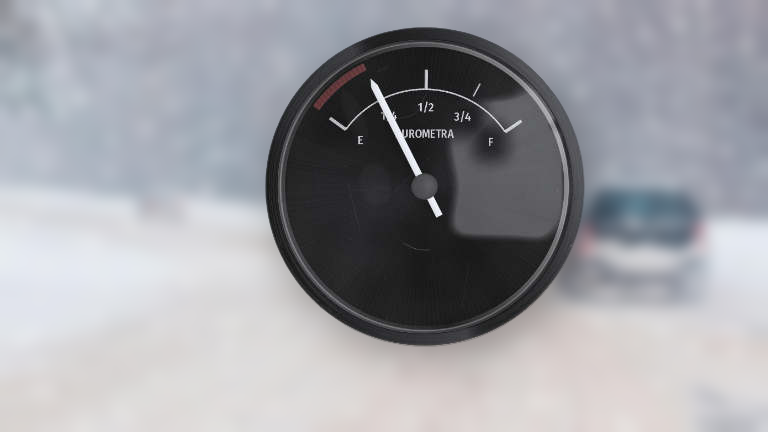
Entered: value=0.25
